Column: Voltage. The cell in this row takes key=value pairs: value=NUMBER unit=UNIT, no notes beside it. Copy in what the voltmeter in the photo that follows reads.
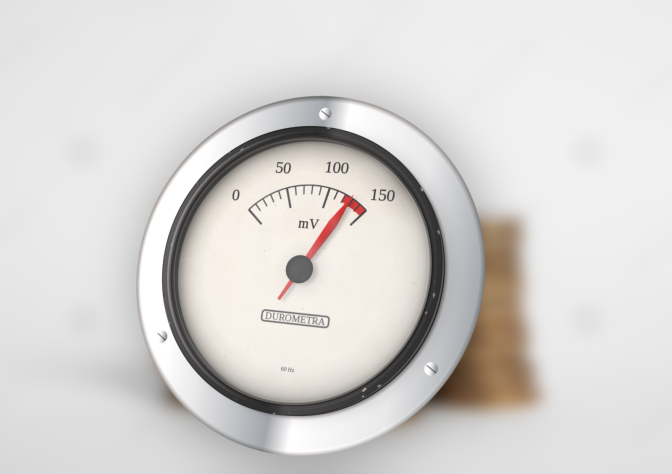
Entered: value=130 unit=mV
